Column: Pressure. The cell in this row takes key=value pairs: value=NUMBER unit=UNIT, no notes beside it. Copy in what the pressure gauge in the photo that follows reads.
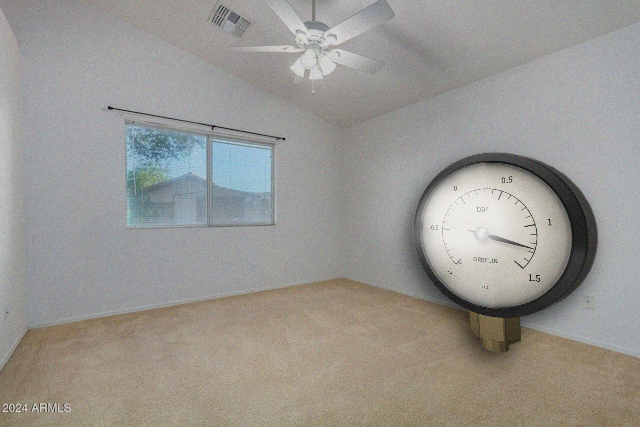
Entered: value=1.25 unit=bar
